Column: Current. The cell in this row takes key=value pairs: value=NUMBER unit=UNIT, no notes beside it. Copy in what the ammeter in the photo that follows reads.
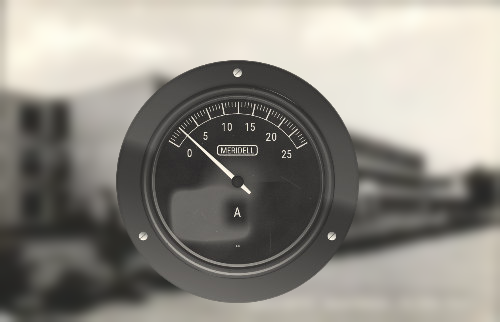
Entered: value=2.5 unit=A
